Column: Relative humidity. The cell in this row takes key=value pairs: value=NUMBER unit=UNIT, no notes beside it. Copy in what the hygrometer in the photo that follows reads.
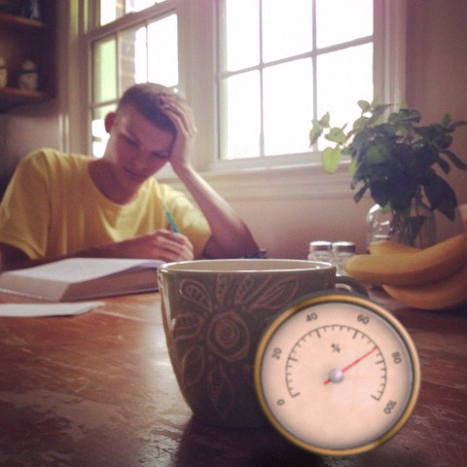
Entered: value=72 unit=%
